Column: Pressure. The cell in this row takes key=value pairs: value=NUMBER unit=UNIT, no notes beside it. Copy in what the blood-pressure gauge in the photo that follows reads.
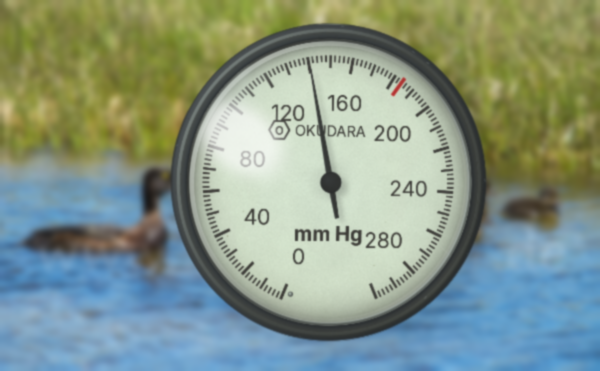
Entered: value=140 unit=mmHg
